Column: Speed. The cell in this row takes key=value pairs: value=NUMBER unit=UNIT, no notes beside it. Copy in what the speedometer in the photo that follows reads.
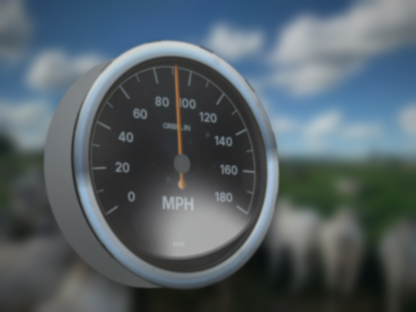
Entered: value=90 unit=mph
